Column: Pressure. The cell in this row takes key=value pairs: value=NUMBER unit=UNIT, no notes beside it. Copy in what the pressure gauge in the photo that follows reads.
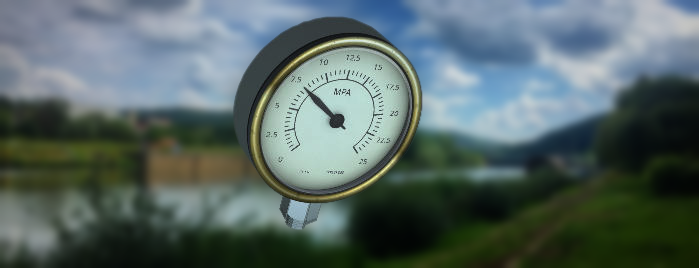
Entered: value=7.5 unit=MPa
